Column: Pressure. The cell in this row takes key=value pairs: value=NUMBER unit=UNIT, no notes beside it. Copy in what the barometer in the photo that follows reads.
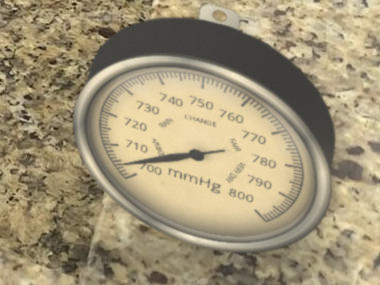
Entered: value=705 unit=mmHg
